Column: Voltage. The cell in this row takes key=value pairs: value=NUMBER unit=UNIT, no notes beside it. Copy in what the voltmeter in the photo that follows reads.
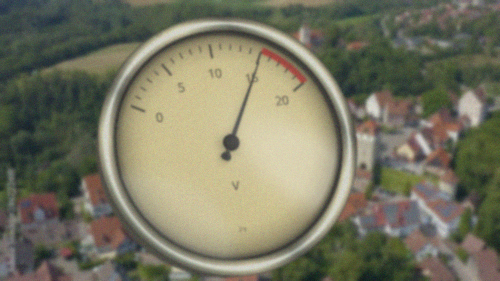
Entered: value=15 unit=V
